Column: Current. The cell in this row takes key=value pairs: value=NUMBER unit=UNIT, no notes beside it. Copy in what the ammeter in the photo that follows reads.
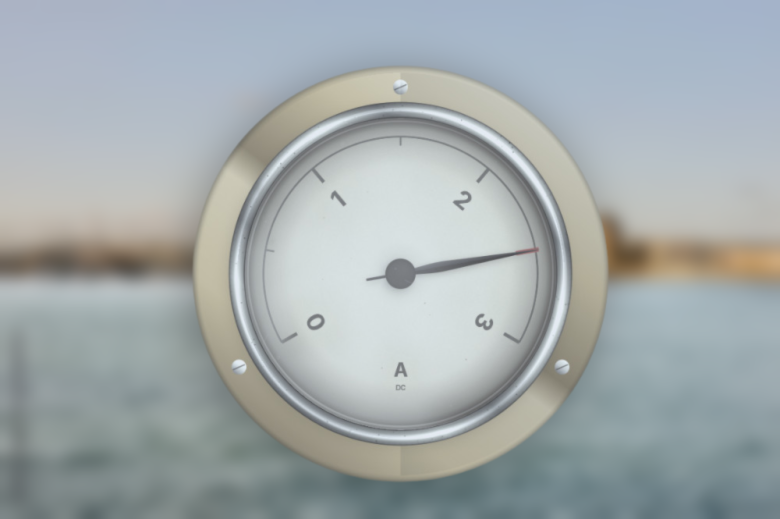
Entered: value=2.5 unit=A
